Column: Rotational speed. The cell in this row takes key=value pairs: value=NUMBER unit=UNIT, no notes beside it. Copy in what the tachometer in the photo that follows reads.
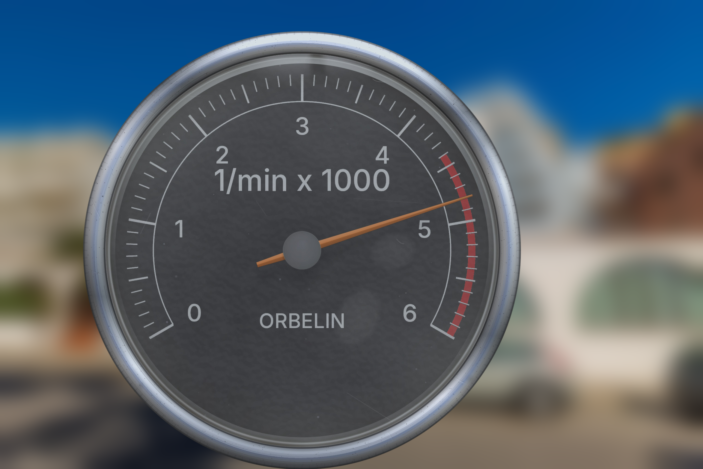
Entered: value=4800 unit=rpm
